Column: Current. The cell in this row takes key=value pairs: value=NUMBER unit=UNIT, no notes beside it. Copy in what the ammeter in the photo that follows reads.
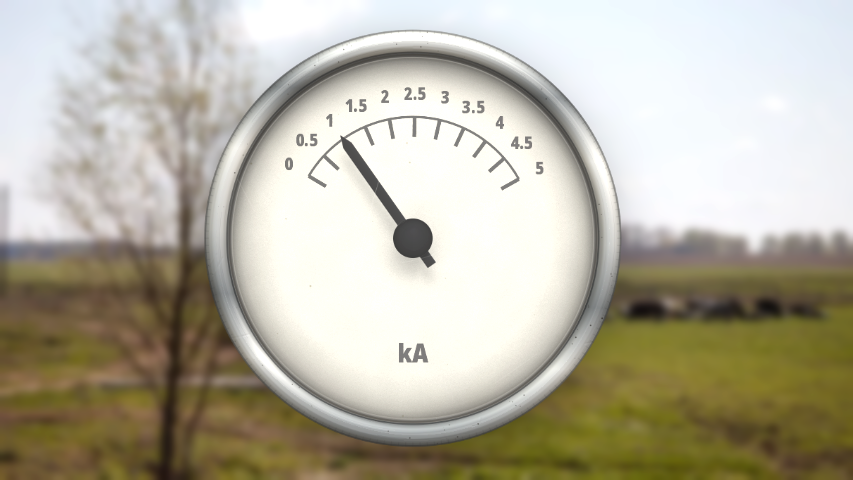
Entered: value=1 unit=kA
